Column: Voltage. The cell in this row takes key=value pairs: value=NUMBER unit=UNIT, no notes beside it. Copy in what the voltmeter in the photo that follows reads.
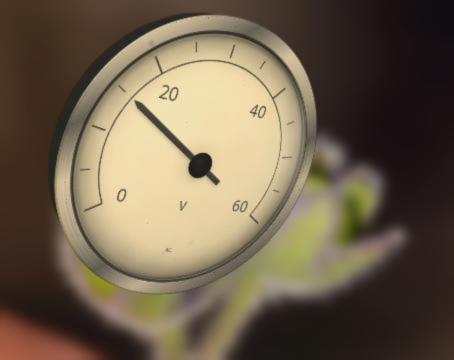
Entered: value=15 unit=V
